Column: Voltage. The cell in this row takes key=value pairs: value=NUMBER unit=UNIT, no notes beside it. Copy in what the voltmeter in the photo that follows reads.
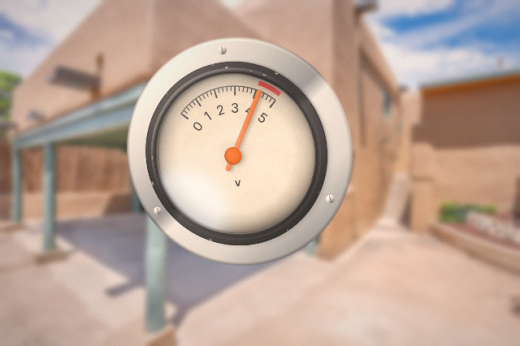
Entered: value=4.2 unit=V
